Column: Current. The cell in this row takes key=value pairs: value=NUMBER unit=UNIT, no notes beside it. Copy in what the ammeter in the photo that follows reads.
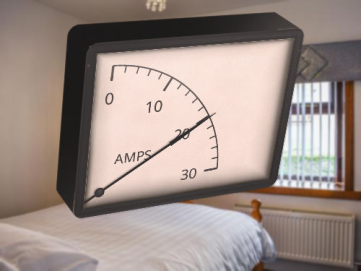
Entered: value=20 unit=A
